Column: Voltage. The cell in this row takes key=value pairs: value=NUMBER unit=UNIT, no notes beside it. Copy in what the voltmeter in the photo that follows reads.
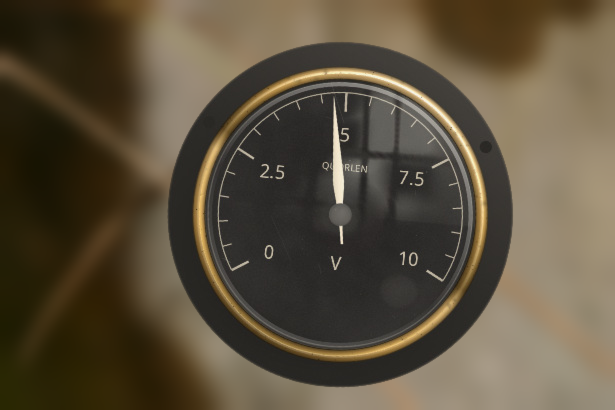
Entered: value=4.75 unit=V
